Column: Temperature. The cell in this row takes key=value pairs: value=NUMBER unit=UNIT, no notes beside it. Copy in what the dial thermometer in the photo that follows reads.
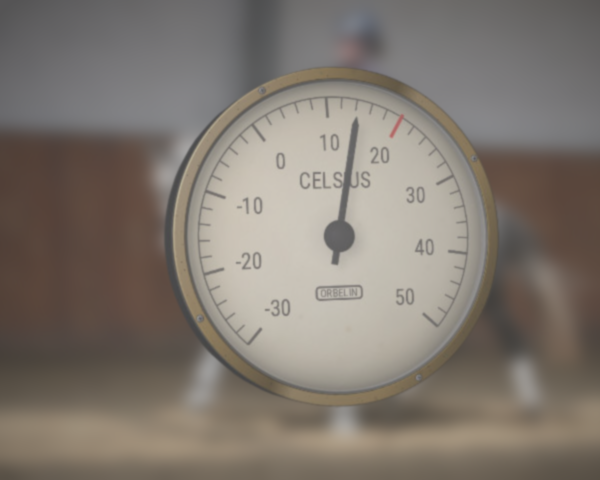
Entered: value=14 unit=°C
